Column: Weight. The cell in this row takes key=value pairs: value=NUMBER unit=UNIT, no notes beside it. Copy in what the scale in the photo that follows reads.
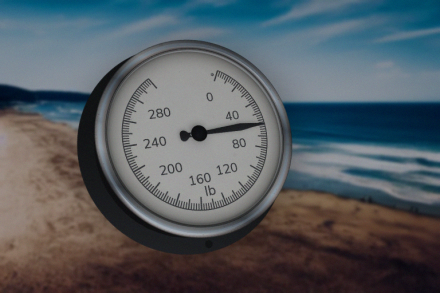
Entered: value=60 unit=lb
